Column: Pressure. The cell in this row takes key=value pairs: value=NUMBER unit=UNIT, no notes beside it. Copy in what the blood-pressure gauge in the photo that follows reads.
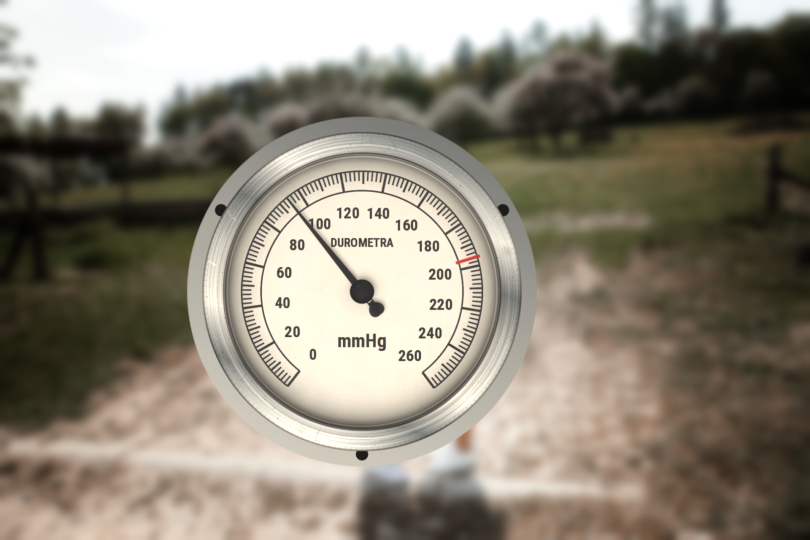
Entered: value=94 unit=mmHg
